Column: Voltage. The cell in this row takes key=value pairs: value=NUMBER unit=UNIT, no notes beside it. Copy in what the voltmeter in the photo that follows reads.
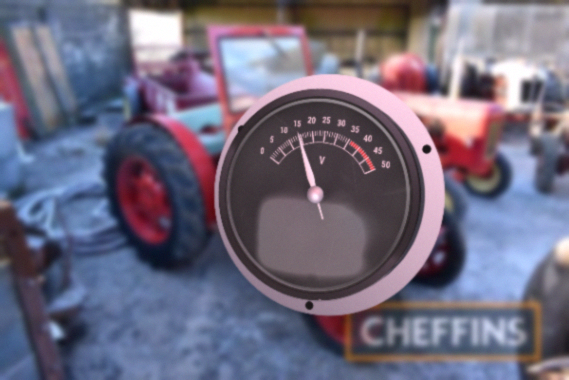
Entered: value=15 unit=V
